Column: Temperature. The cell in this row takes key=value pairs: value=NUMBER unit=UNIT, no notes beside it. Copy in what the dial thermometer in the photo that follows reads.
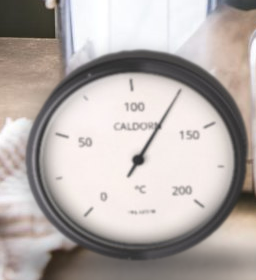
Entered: value=125 unit=°C
